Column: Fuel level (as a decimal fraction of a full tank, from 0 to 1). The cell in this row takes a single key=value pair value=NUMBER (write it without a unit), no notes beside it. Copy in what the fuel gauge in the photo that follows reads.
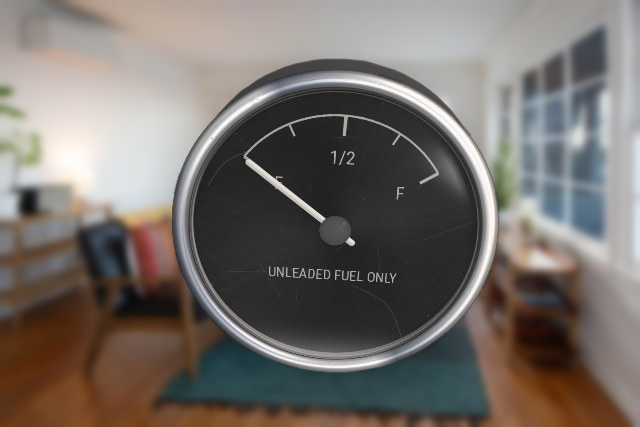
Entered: value=0
